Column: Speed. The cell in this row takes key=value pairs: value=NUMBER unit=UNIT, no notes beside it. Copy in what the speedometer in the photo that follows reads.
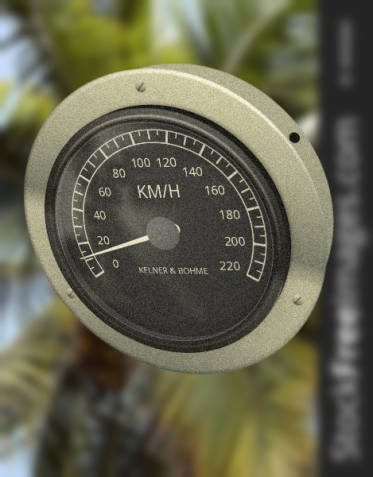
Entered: value=12.5 unit=km/h
